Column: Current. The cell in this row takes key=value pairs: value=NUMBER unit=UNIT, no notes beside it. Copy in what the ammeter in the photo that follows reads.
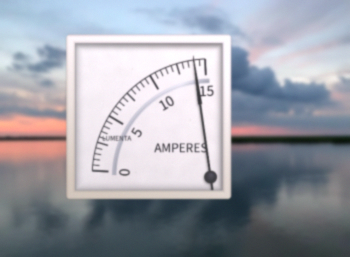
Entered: value=14 unit=A
